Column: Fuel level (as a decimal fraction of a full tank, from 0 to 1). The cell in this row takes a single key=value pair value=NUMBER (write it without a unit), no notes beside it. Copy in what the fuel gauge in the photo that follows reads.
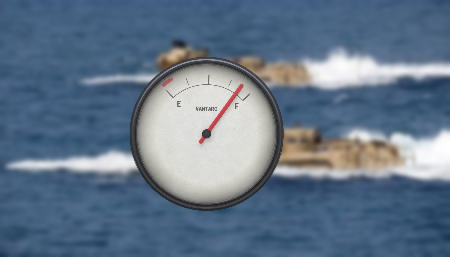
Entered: value=0.875
